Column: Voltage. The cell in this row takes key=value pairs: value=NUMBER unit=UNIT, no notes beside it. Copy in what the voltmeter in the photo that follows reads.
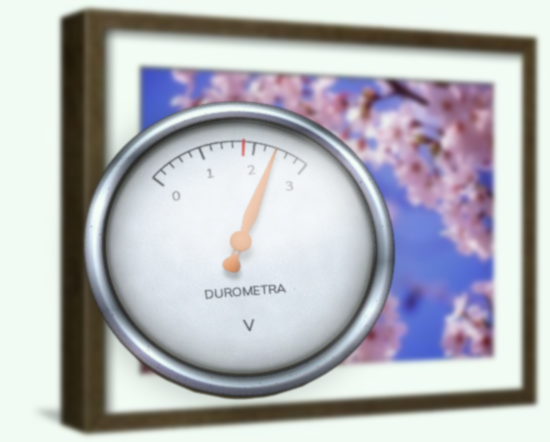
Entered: value=2.4 unit=V
